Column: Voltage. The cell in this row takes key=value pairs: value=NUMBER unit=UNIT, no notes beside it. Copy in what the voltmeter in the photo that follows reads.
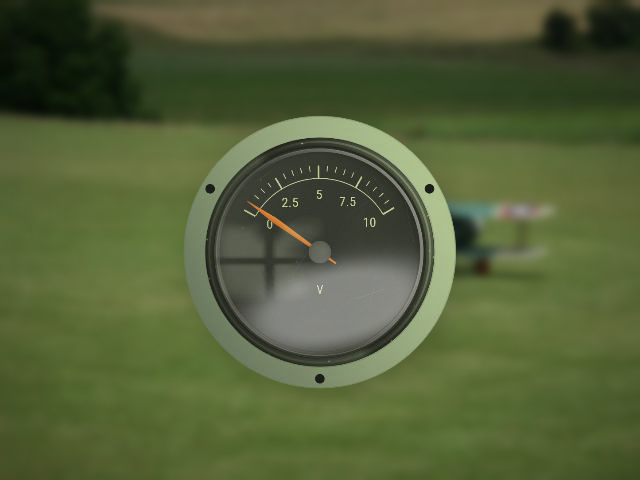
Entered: value=0.5 unit=V
